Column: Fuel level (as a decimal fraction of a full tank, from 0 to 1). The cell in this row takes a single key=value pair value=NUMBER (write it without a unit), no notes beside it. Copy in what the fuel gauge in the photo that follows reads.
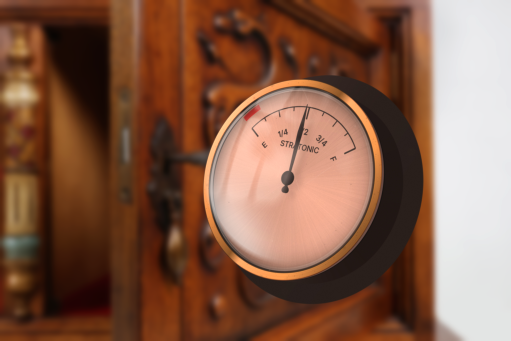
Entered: value=0.5
